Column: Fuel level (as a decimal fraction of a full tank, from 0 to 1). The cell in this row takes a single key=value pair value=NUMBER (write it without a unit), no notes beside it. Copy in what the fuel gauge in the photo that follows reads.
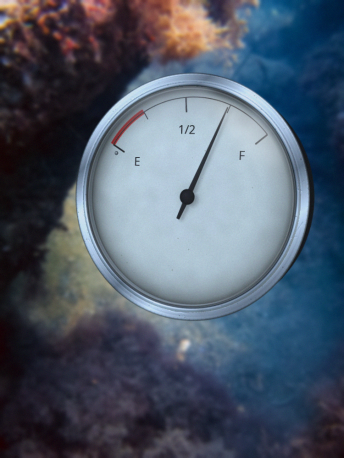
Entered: value=0.75
